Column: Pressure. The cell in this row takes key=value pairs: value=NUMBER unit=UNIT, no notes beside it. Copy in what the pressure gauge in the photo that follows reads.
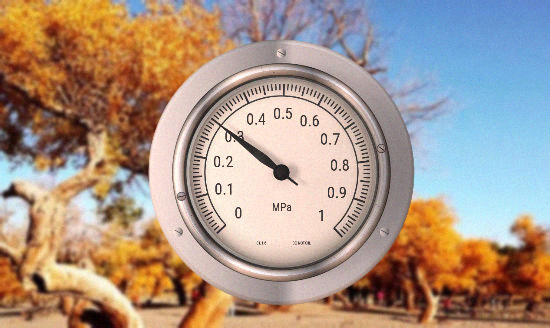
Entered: value=0.3 unit=MPa
